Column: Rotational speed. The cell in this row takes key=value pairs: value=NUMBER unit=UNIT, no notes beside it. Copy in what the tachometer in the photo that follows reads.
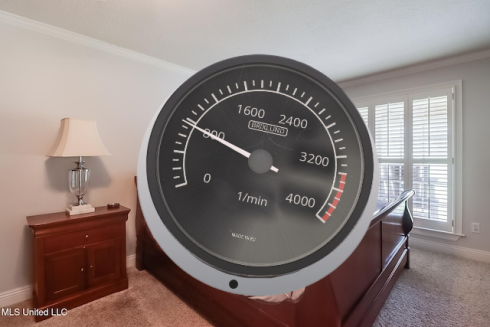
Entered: value=750 unit=rpm
